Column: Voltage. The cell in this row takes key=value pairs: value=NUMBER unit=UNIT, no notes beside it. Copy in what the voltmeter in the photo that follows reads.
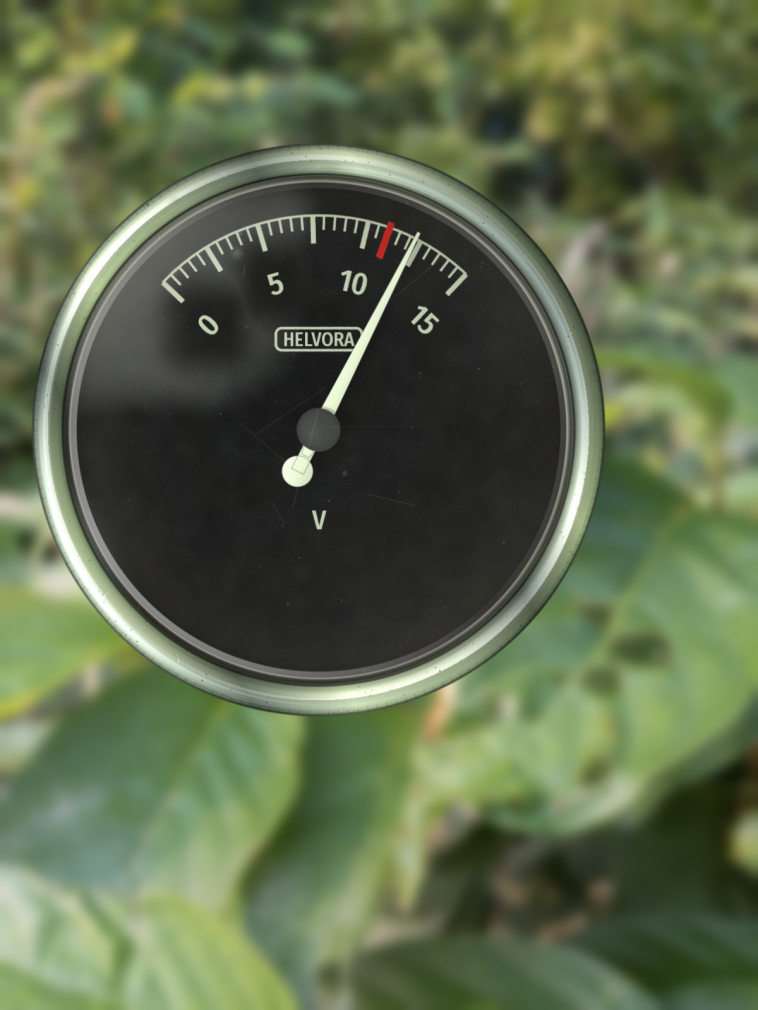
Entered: value=12.25 unit=V
